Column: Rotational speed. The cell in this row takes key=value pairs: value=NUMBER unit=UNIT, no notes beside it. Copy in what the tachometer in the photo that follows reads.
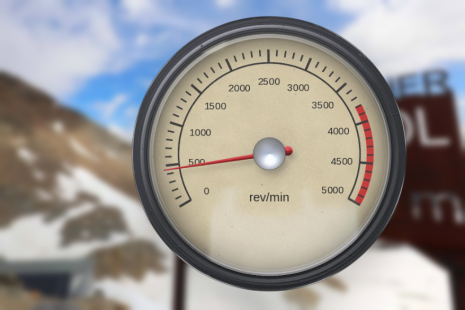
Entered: value=450 unit=rpm
